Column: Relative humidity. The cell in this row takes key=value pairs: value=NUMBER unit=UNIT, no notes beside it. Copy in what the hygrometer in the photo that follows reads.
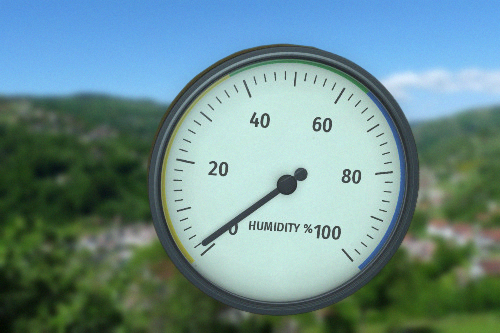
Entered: value=2 unit=%
